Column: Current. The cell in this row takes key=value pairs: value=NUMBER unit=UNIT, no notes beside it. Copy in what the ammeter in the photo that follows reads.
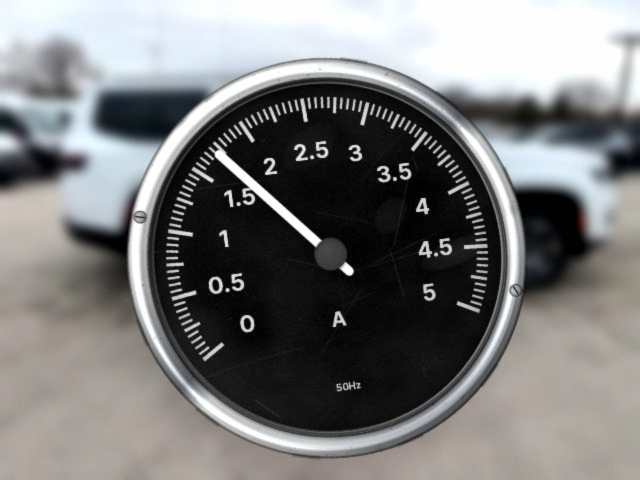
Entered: value=1.7 unit=A
